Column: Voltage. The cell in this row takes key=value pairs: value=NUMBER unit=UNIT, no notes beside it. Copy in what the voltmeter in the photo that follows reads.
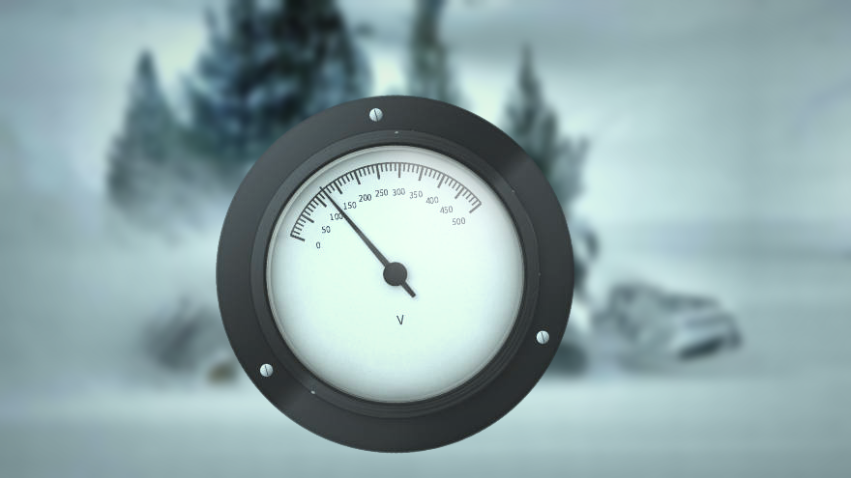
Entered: value=120 unit=V
